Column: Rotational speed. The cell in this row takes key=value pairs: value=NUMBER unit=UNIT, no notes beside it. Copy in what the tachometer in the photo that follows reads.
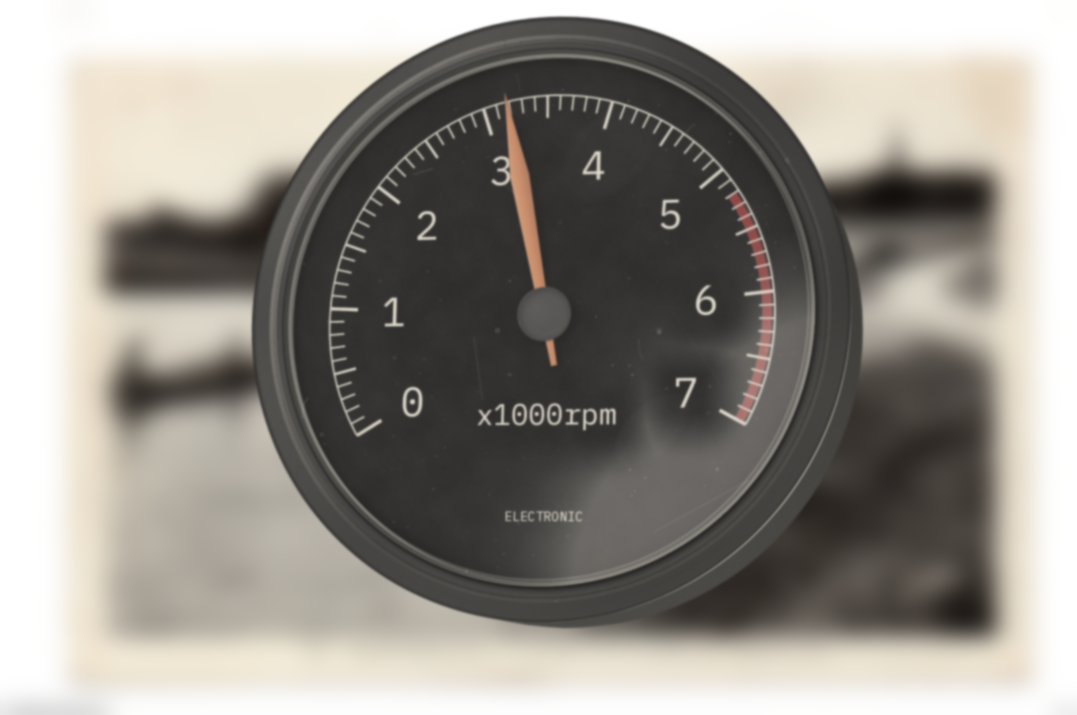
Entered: value=3200 unit=rpm
